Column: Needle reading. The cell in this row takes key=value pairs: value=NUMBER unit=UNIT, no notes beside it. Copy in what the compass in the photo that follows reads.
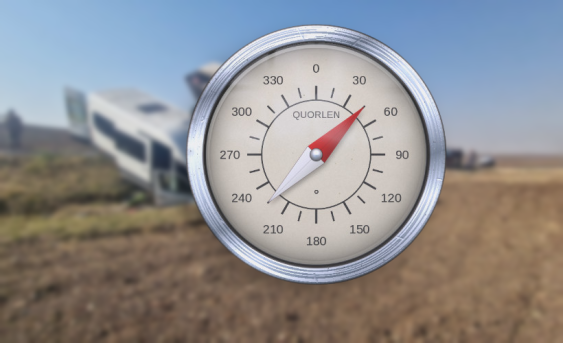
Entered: value=45 unit=°
